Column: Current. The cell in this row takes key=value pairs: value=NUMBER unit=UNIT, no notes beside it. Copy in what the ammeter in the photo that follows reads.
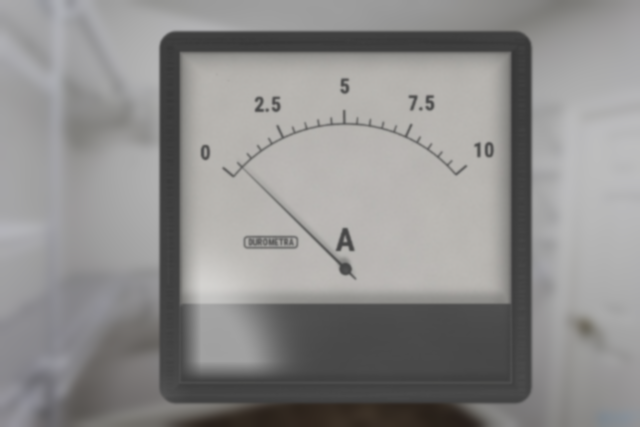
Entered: value=0.5 unit=A
